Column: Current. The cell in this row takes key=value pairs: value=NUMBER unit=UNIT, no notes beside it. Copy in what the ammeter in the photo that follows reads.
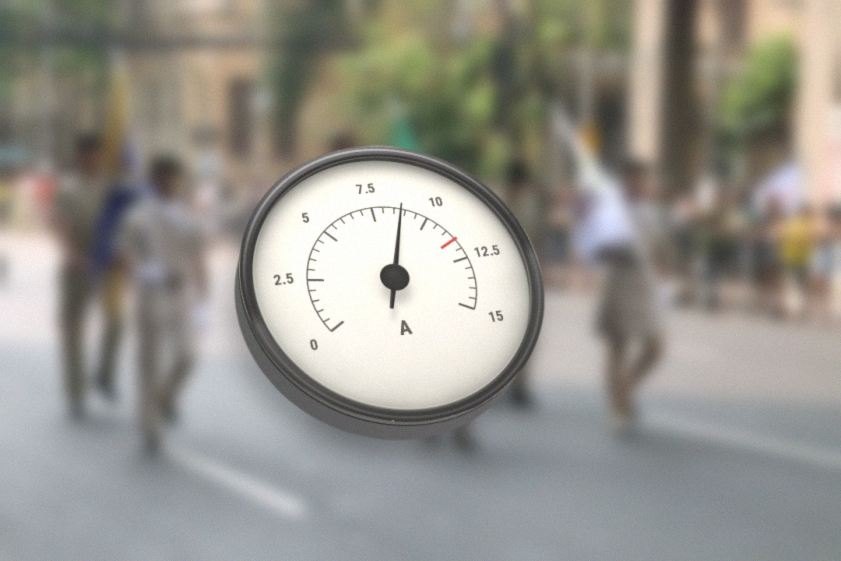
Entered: value=8.75 unit=A
